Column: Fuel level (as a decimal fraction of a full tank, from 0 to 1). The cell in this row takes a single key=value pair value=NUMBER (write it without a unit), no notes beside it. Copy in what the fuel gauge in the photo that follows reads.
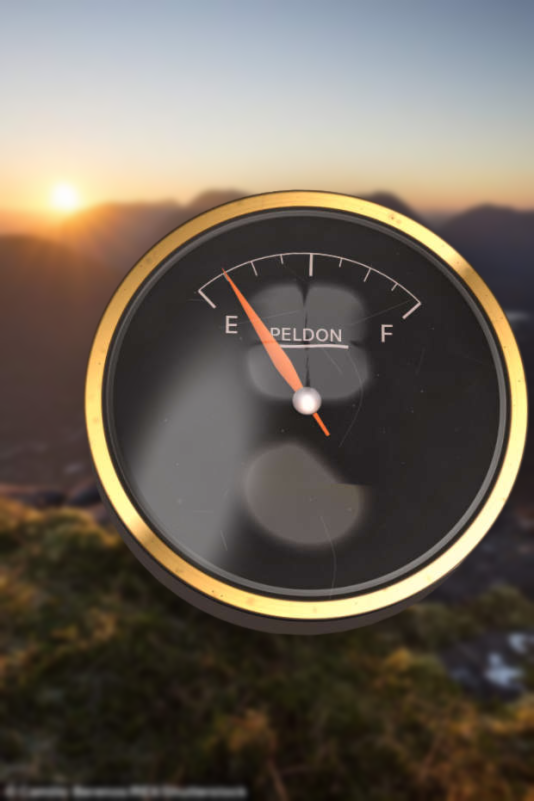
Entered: value=0.125
